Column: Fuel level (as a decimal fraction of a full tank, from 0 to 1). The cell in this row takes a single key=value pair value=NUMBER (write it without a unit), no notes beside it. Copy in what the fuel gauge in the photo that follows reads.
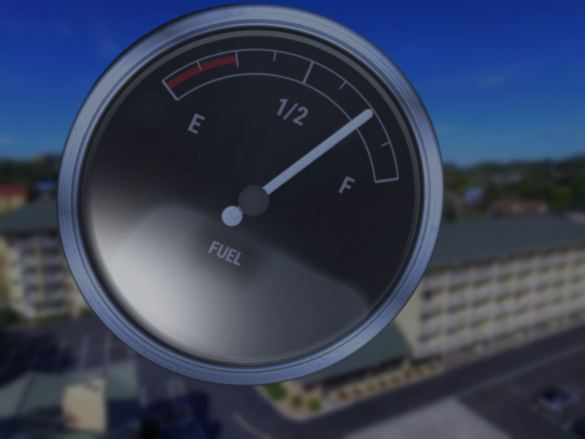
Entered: value=0.75
